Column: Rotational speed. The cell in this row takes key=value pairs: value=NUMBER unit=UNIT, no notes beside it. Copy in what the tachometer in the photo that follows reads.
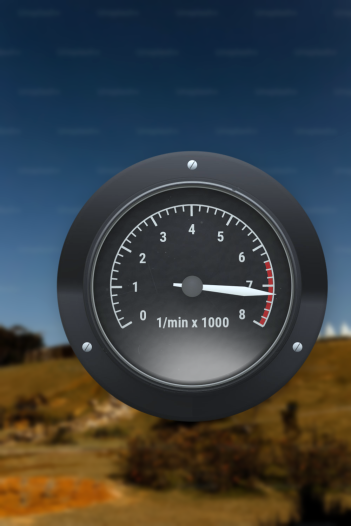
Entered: value=7200 unit=rpm
